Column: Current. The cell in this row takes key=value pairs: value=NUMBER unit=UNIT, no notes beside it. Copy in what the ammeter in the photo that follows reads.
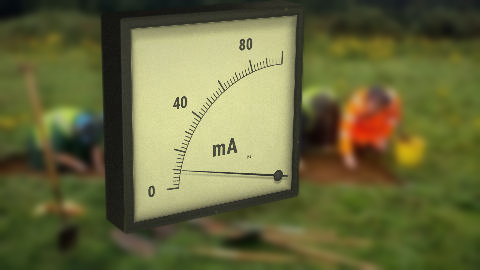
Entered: value=10 unit=mA
